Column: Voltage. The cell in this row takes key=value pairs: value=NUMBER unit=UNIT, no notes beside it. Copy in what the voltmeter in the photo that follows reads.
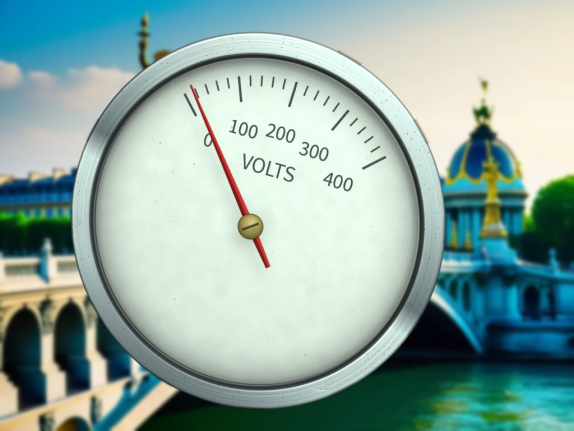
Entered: value=20 unit=V
